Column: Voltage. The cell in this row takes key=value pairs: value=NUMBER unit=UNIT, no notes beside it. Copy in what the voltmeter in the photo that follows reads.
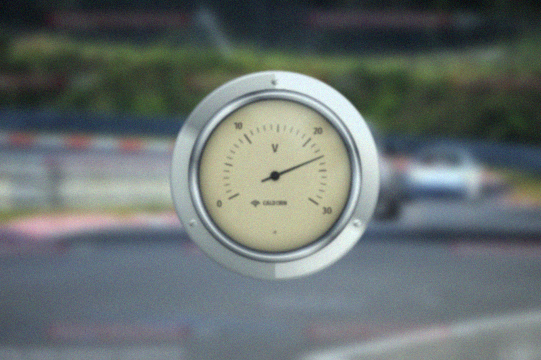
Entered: value=23 unit=V
